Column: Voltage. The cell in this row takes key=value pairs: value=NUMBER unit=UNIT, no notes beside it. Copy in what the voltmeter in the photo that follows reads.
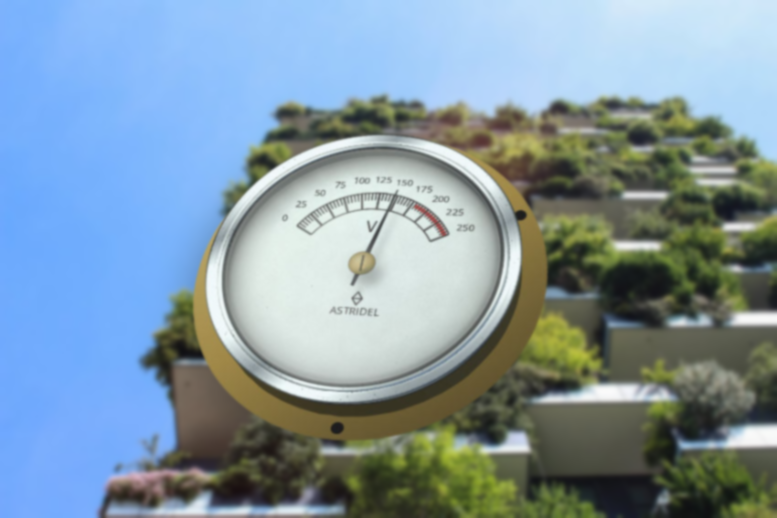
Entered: value=150 unit=V
